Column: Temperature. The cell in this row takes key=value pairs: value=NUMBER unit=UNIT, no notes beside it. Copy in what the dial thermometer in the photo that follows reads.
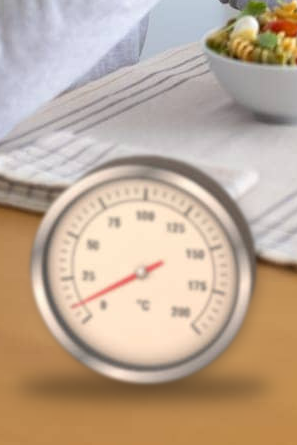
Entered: value=10 unit=°C
